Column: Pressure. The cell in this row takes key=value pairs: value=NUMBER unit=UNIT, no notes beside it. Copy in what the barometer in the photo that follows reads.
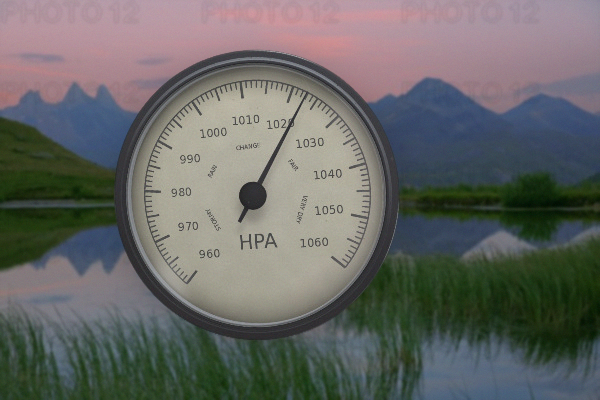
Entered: value=1023 unit=hPa
